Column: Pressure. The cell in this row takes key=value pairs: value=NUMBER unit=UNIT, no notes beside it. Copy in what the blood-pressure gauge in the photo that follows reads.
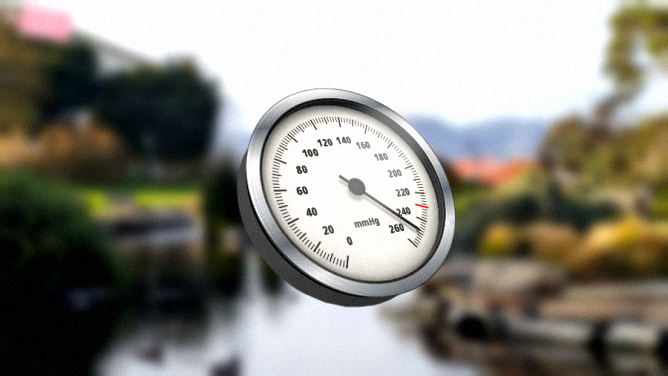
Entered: value=250 unit=mmHg
